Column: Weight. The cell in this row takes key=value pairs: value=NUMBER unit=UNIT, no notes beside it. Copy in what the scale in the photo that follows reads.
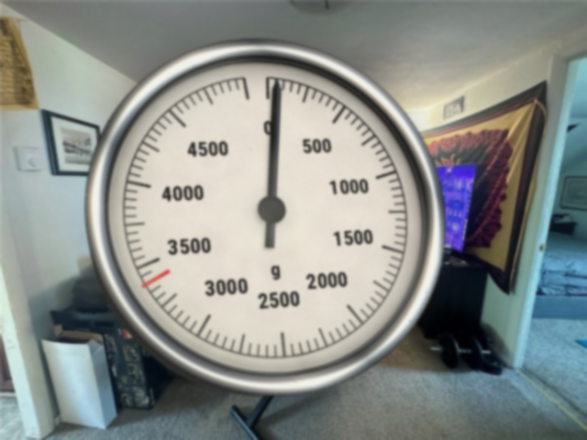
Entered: value=50 unit=g
